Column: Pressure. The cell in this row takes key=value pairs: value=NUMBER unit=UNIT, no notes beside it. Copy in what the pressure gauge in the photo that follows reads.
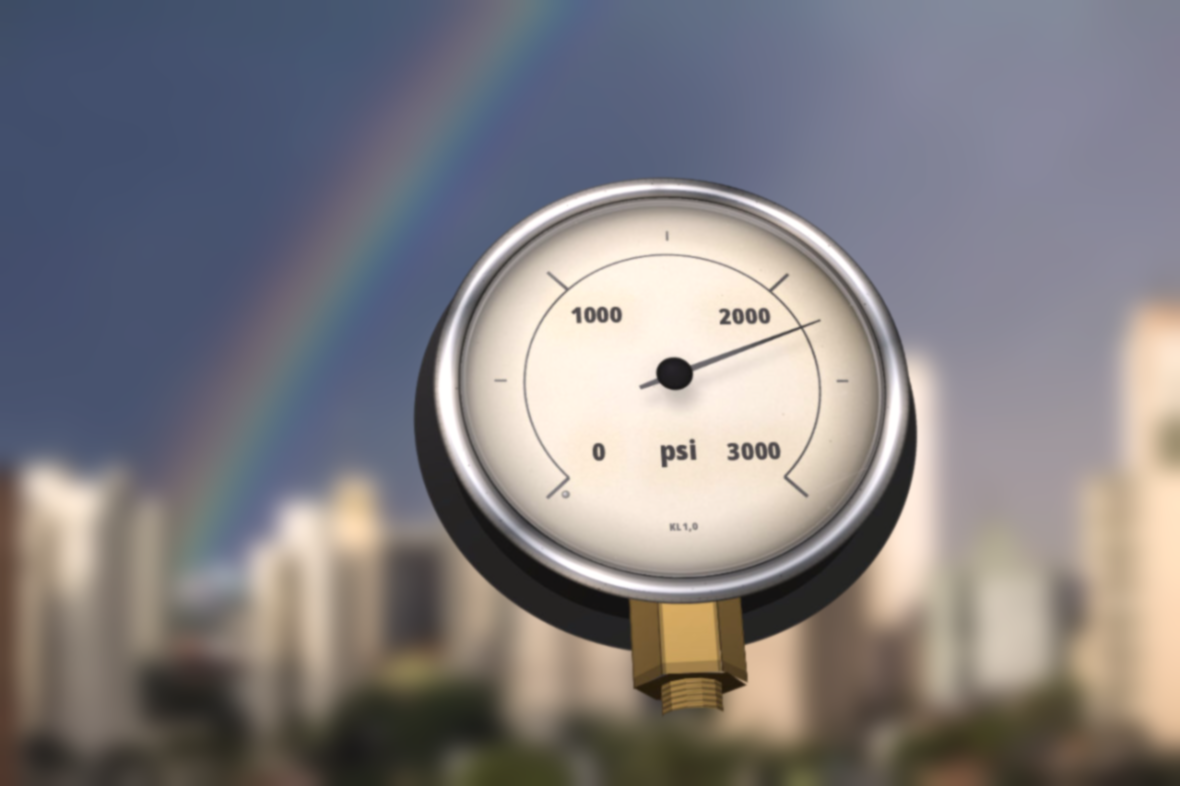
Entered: value=2250 unit=psi
